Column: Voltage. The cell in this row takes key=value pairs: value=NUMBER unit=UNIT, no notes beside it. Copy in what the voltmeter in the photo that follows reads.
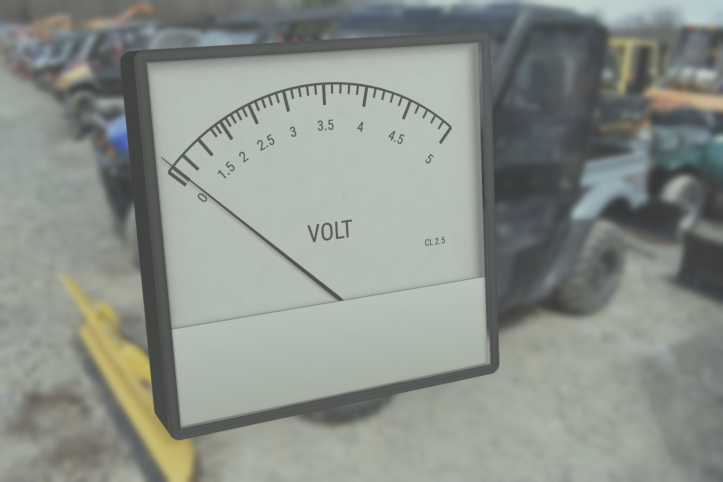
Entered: value=0.5 unit=V
